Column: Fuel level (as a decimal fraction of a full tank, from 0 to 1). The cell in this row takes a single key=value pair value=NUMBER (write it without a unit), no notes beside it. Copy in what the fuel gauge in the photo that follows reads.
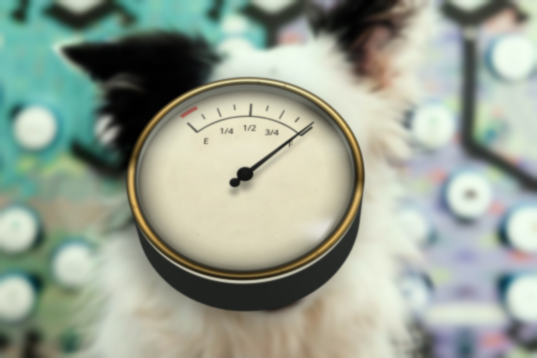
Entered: value=1
